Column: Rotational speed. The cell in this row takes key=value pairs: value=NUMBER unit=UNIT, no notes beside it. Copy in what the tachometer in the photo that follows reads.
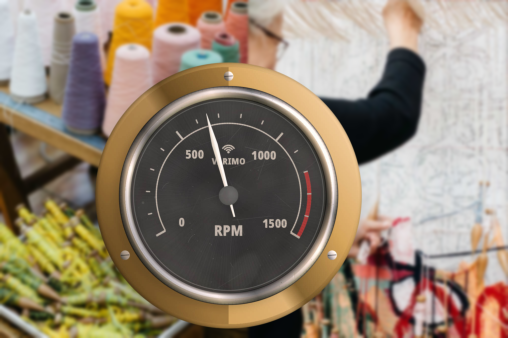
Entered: value=650 unit=rpm
